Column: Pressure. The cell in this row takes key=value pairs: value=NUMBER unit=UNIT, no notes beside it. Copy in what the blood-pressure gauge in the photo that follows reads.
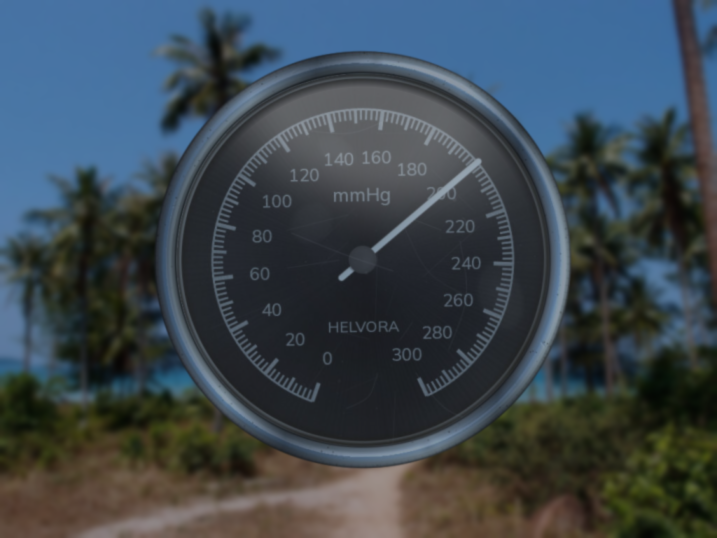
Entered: value=200 unit=mmHg
